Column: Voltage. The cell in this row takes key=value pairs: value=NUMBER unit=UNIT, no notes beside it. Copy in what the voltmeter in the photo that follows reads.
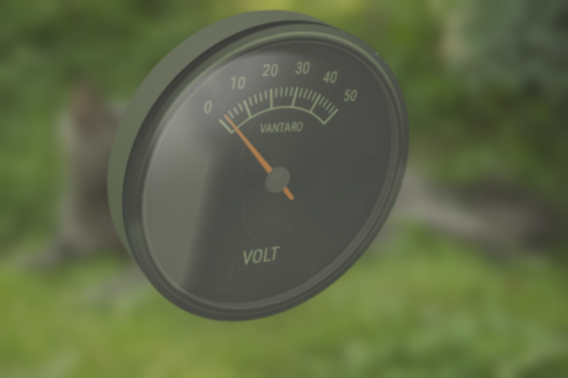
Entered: value=2 unit=V
